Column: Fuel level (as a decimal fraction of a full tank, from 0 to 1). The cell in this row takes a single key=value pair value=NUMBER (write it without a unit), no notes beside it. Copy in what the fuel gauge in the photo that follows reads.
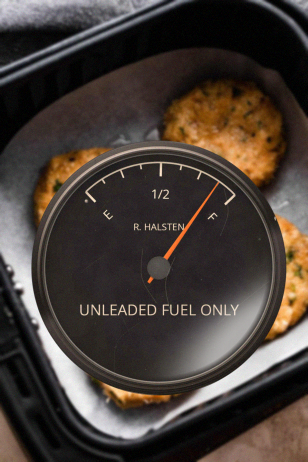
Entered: value=0.875
